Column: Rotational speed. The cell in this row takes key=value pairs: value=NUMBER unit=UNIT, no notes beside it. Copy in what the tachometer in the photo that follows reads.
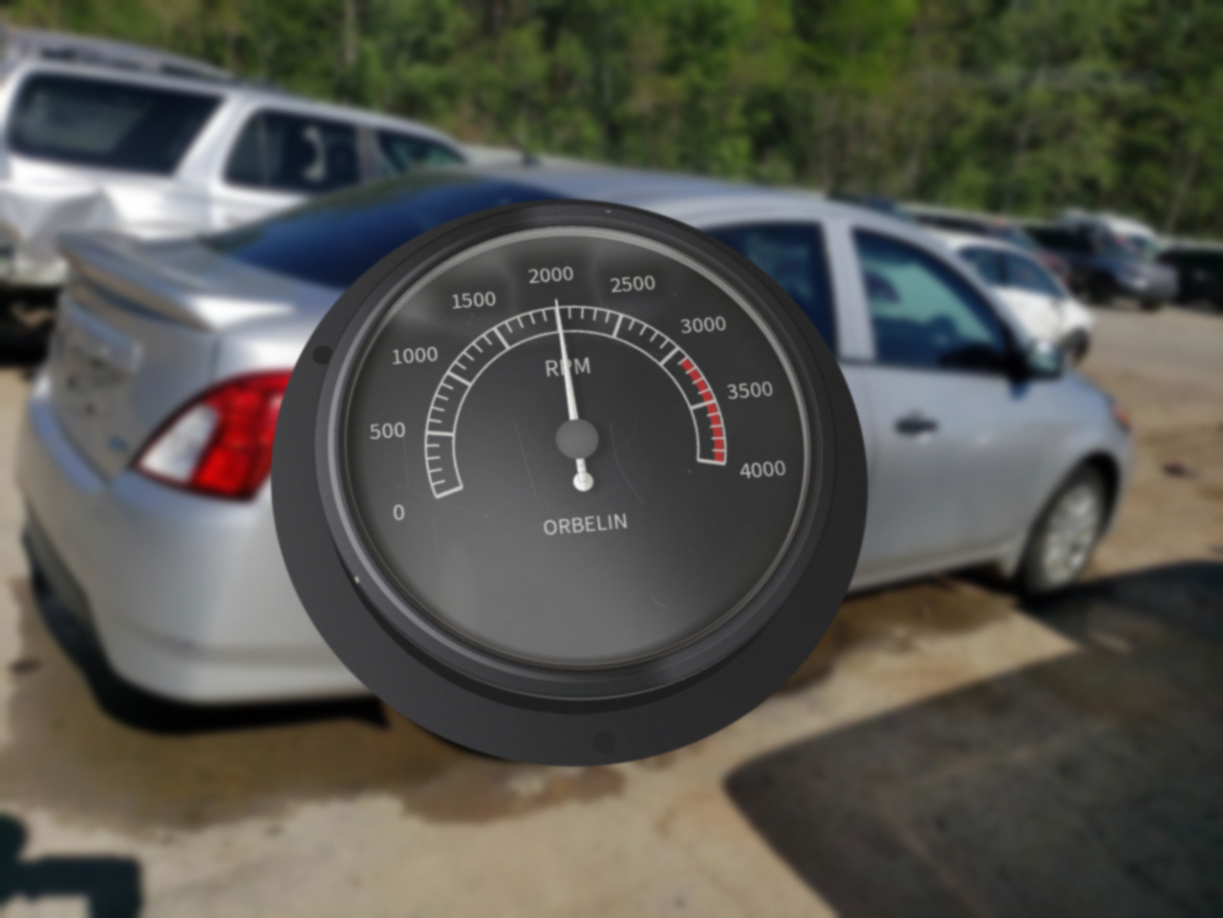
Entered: value=2000 unit=rpm
